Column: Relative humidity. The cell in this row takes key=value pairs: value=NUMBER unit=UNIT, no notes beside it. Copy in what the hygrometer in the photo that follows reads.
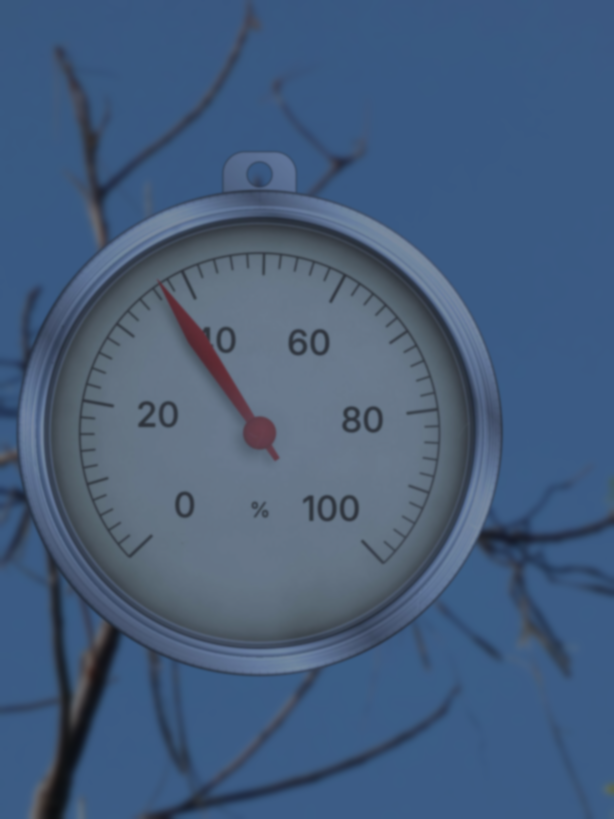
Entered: value=37 unit=%
